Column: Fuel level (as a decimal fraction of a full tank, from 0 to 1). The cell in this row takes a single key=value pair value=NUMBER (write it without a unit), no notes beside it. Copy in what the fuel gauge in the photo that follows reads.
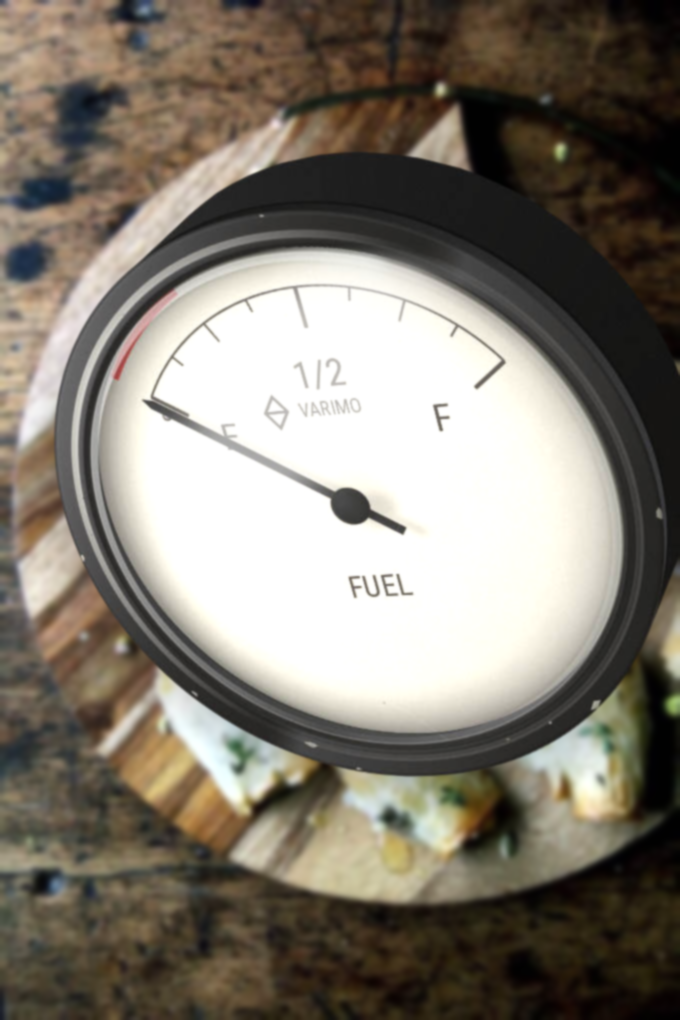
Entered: value=0
